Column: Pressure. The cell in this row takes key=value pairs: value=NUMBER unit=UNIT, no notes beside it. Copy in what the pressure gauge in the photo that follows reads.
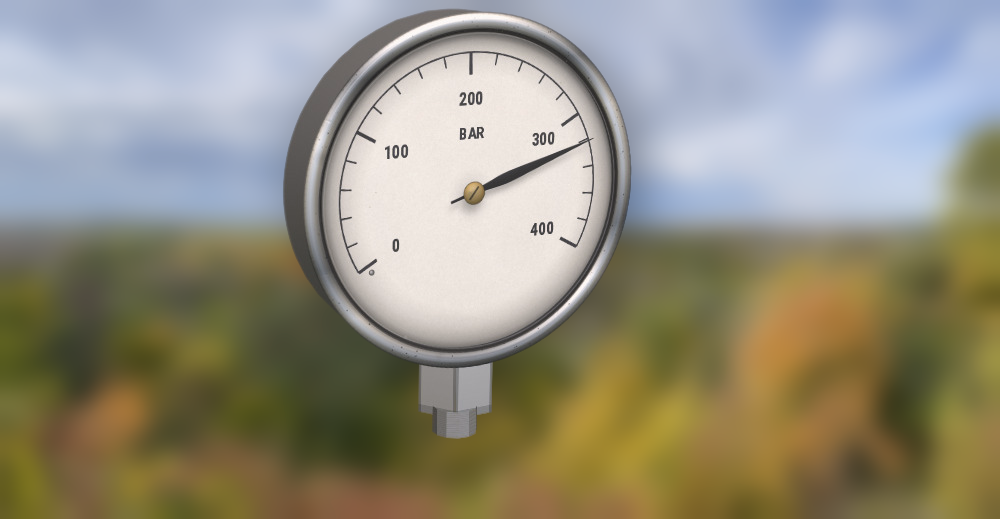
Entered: value=320 unit=bar
